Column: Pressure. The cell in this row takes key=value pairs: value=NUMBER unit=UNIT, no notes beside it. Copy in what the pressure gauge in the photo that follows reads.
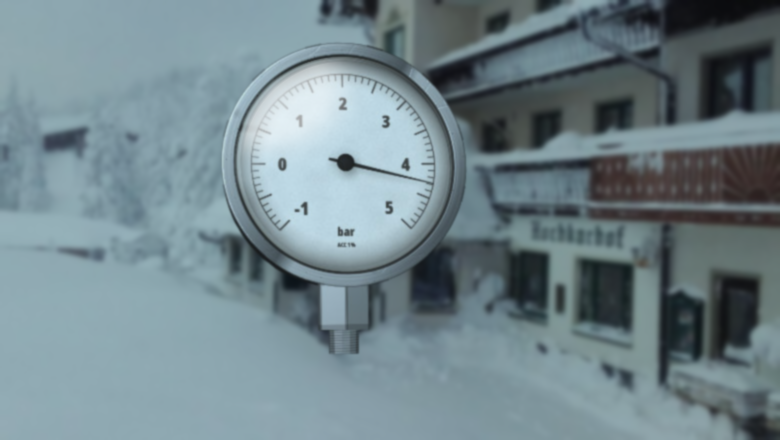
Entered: value=4.3 unit=bar
